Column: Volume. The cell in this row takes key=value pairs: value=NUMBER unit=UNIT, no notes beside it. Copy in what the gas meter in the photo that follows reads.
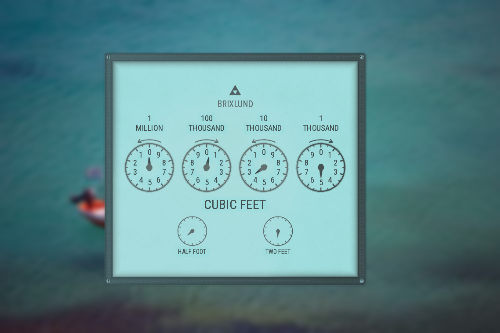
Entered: value=3500 unit=ft³
